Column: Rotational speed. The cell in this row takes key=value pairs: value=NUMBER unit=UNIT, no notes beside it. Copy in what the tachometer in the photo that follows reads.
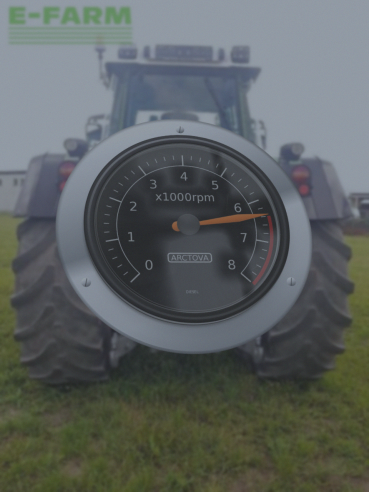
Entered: value=6400 unit=rpm
